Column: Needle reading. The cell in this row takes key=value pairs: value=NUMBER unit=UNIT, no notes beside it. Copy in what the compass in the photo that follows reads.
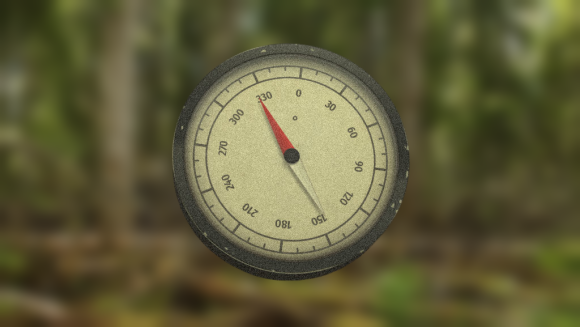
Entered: value=325 unit=°
